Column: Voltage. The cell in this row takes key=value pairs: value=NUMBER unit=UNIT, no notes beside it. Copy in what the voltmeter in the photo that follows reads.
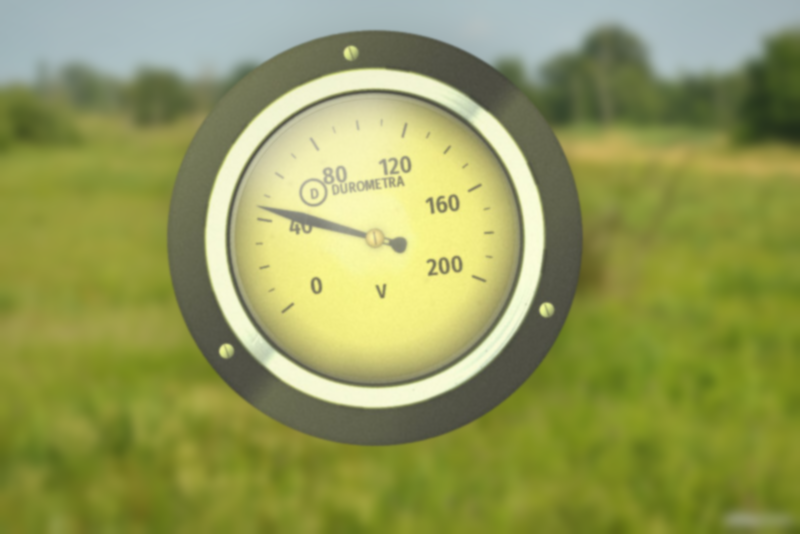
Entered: value=45 unit=V
